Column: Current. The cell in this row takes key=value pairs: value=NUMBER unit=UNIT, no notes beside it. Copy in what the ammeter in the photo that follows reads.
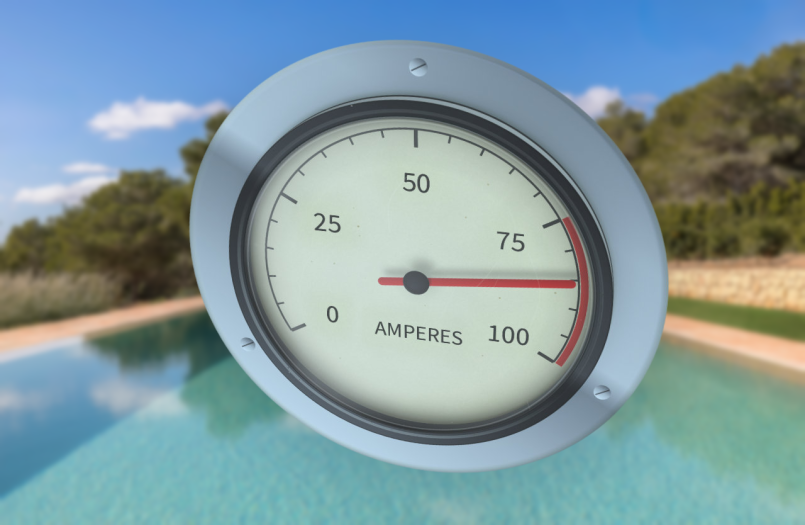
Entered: value=85 unit=A
